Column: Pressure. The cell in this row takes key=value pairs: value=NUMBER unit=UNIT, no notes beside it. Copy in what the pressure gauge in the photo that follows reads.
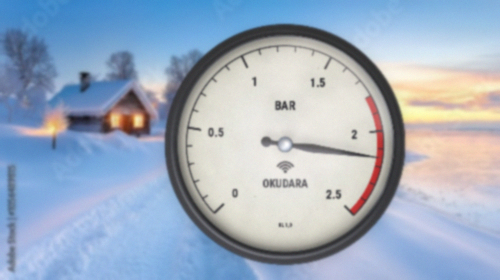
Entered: value=2.15 unit=bar
